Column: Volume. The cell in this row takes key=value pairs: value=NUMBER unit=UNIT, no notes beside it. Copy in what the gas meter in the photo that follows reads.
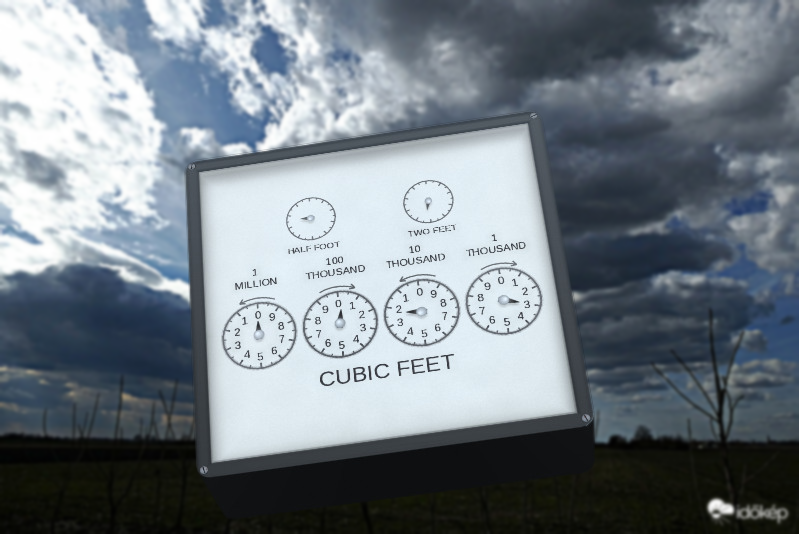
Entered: value=2300 unit=ft³
